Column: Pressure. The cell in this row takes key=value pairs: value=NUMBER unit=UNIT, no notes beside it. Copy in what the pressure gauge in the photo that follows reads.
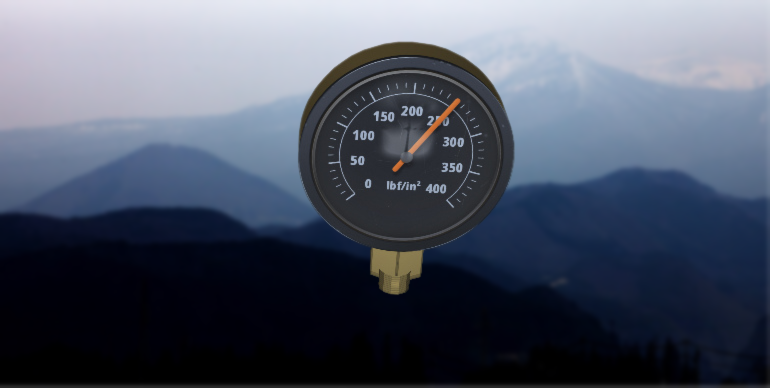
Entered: value=250 unit=psi
